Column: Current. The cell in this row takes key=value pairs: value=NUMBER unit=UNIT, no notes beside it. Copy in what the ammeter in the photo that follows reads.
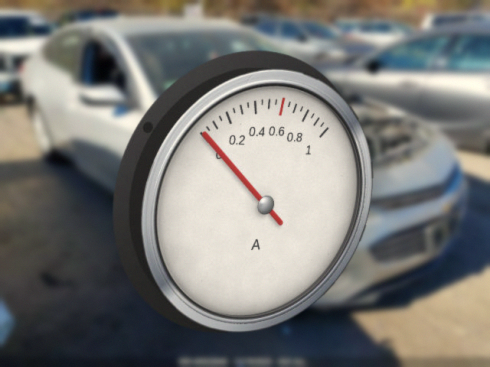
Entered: value=0 unit=A
